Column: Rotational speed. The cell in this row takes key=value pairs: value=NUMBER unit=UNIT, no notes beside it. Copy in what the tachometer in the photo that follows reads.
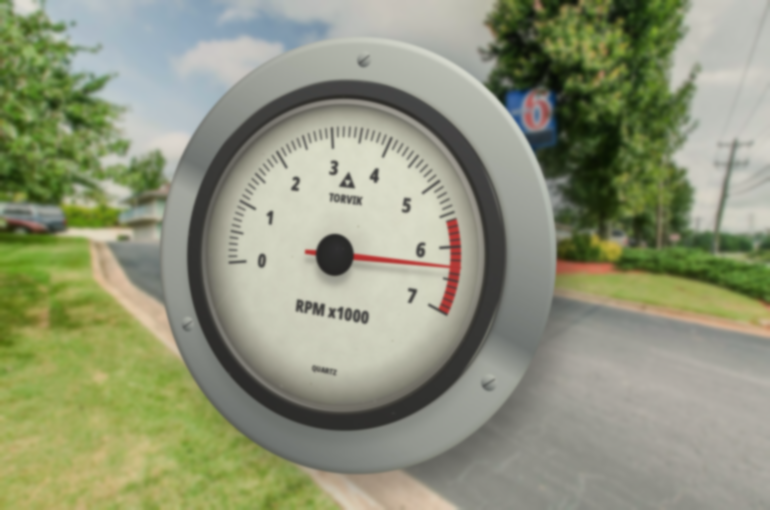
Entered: value=6300 unit=rpm
